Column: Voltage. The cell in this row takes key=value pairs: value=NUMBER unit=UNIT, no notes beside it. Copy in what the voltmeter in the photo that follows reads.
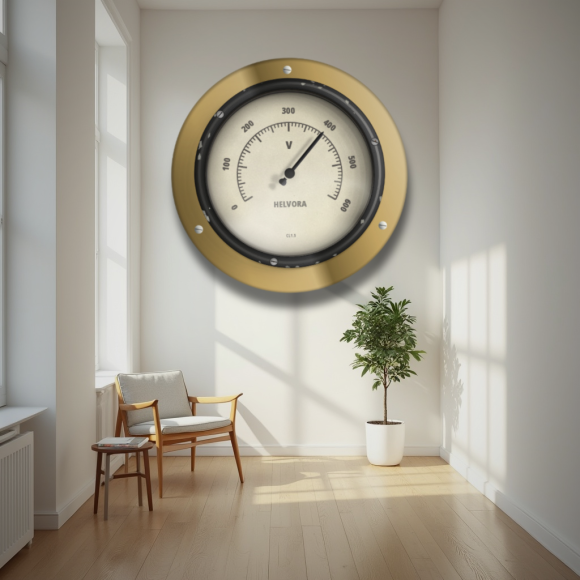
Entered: value=400 unit=V
